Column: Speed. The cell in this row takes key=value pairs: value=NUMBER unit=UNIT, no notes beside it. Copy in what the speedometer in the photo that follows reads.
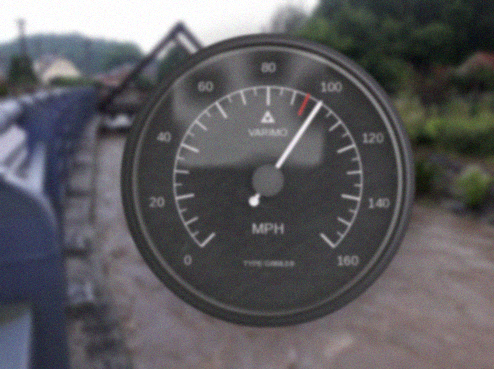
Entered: value=100 unit=mph
